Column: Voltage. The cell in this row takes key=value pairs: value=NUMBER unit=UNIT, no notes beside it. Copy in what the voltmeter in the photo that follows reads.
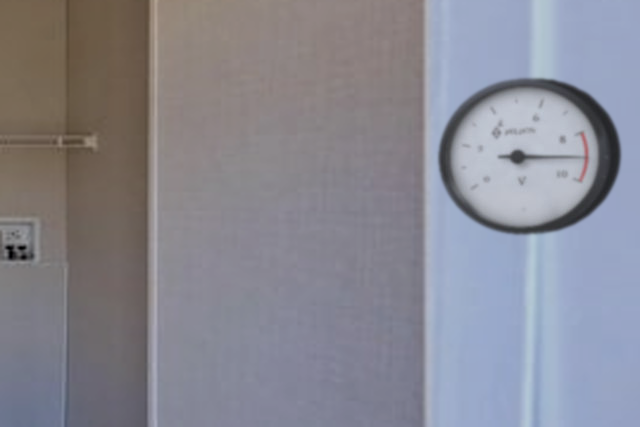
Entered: value=9 unit=V
